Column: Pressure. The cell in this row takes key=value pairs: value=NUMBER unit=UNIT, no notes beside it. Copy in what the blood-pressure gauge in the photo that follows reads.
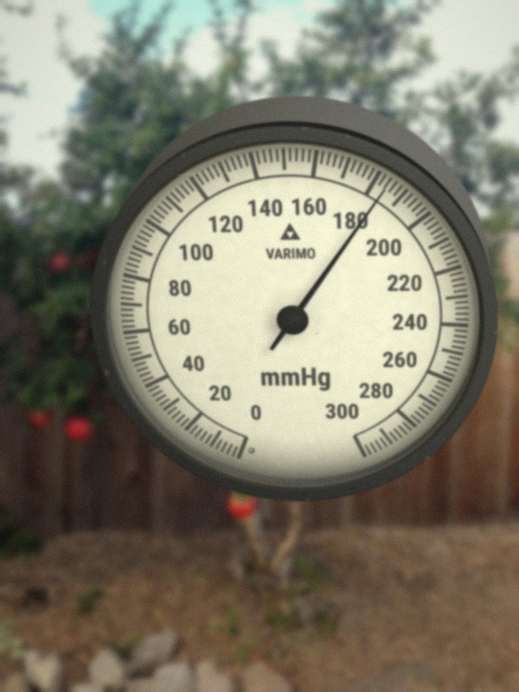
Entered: value=184 unit=mmHg
